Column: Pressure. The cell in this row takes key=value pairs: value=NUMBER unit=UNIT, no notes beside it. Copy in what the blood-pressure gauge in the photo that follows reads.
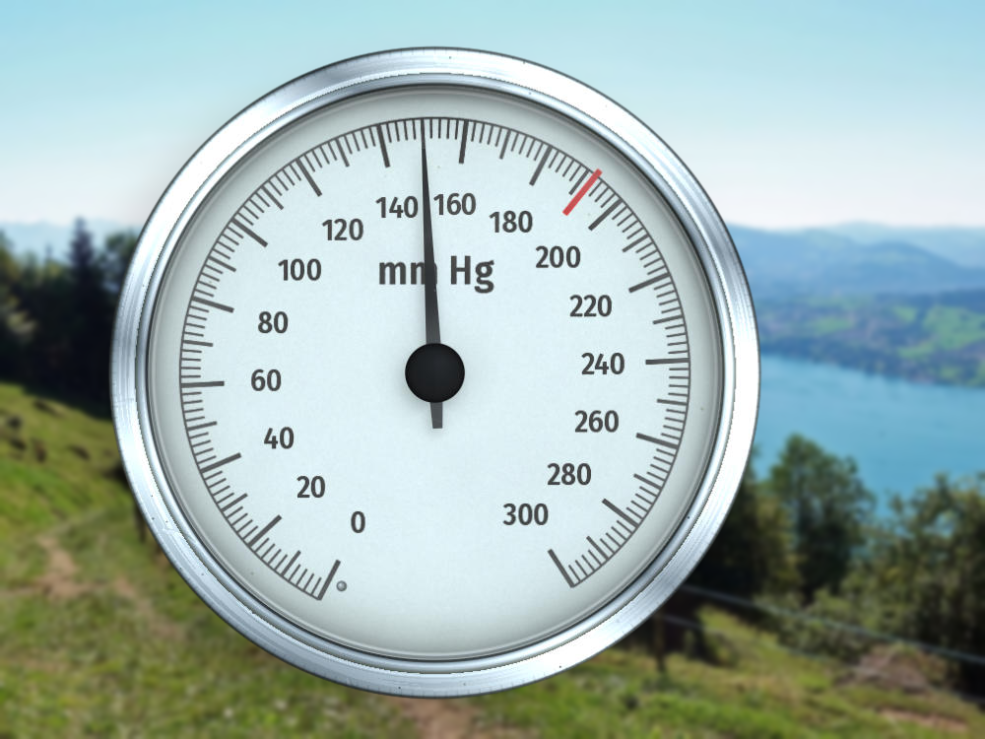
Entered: value=150 unit=mmHg
